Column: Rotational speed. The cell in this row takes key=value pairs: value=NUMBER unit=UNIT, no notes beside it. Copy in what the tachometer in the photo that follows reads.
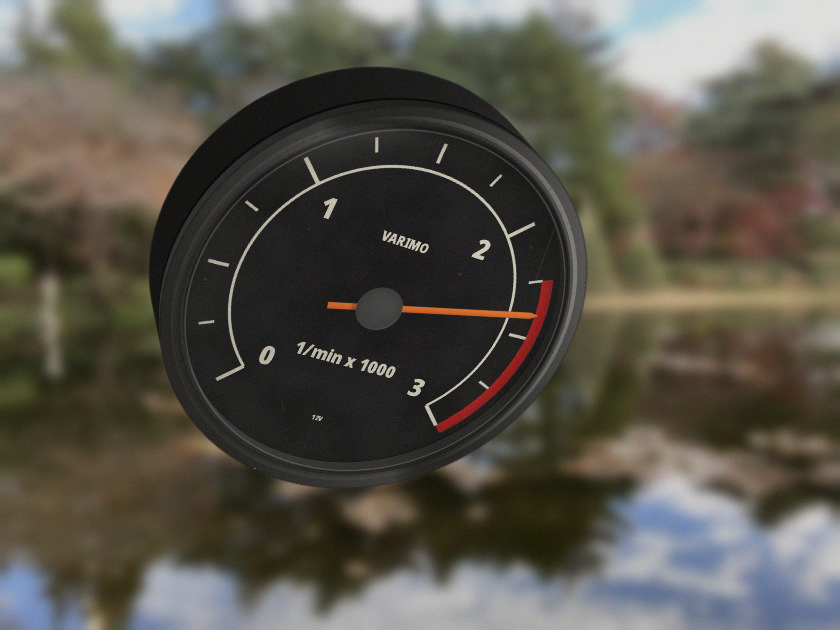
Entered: value=2375 unit=rpm
